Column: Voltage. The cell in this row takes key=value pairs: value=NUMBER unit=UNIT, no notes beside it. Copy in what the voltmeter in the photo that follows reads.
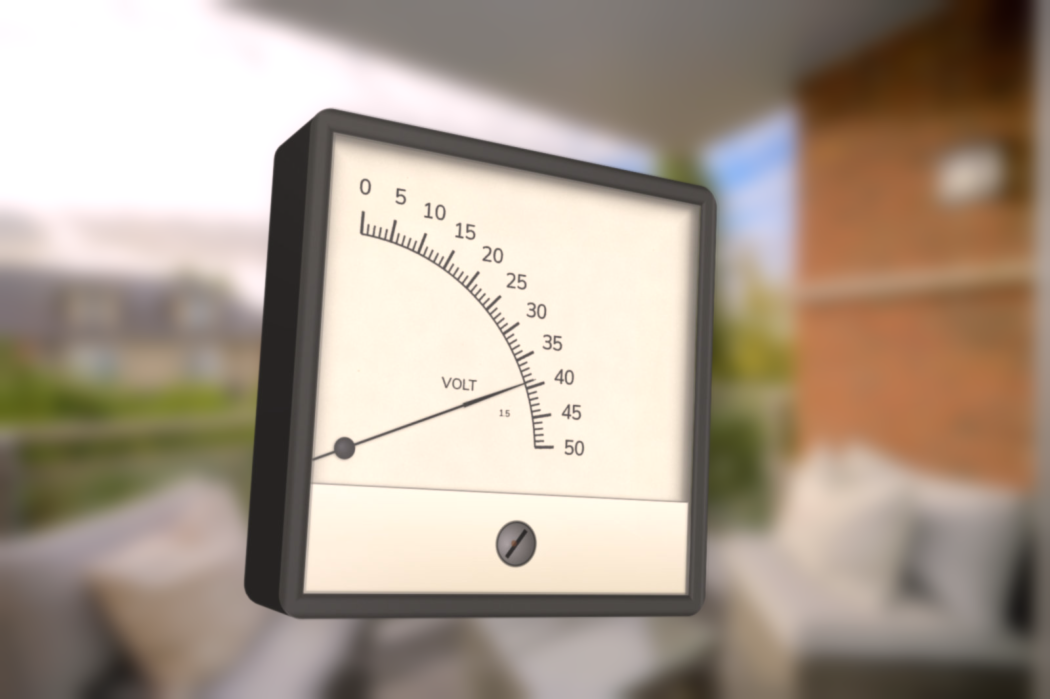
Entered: value=39 unit=V
